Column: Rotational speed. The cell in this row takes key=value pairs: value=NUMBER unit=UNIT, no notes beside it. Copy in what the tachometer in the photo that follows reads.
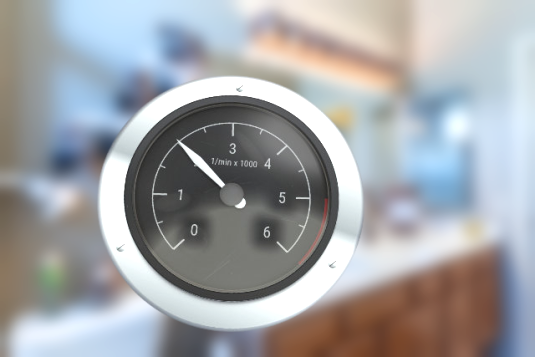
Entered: value=2000 unit=rpm
